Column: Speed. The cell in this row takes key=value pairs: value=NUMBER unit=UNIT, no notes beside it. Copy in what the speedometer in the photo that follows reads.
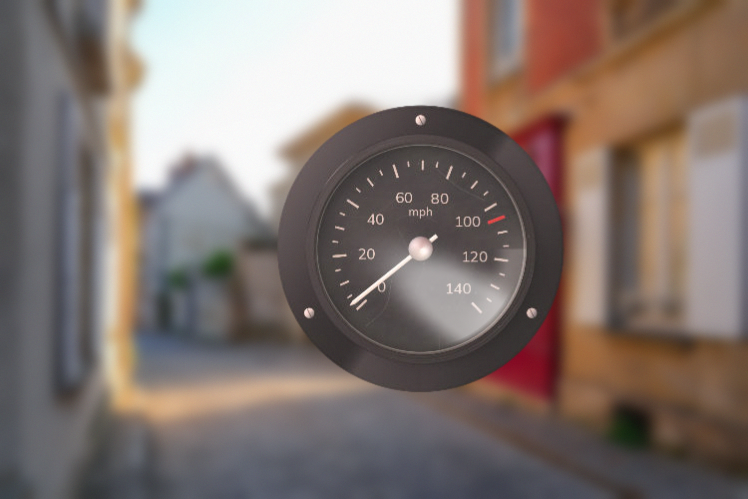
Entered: value=2.5 unit=mph
